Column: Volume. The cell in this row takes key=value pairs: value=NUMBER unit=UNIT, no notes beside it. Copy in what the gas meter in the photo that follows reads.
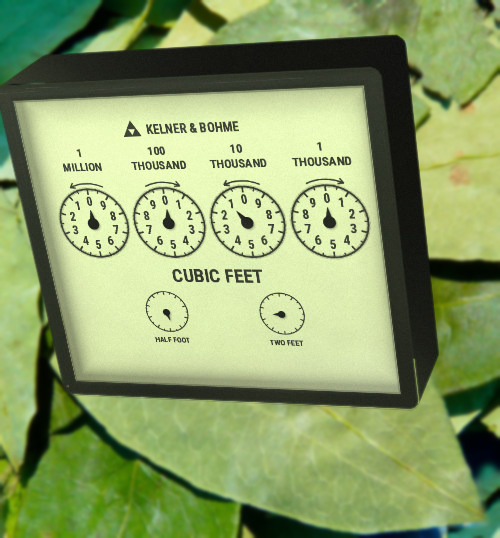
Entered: value=1000 unit=ft³
